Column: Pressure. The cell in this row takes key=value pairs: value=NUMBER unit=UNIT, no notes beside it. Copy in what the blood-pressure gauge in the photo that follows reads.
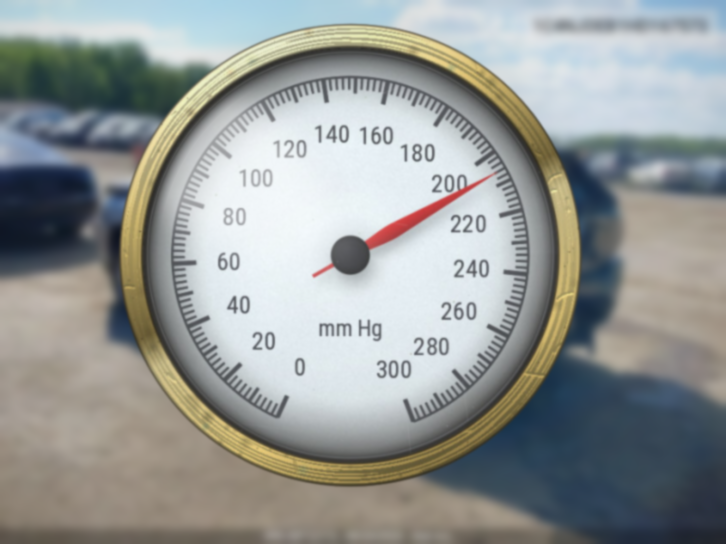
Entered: value=206 unit=mmHg
